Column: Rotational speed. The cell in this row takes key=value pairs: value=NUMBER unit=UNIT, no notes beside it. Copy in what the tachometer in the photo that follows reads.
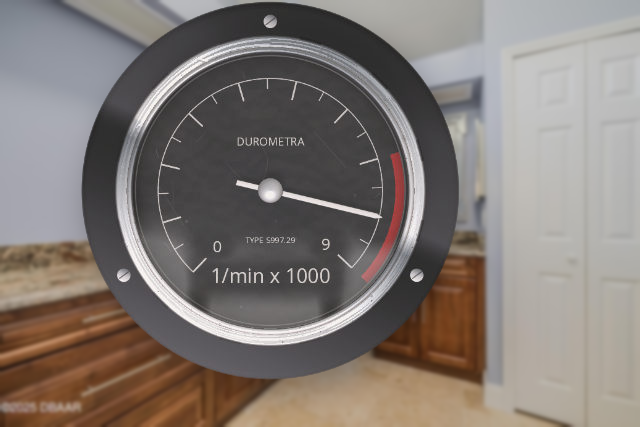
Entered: value=8000 unit=rpm
